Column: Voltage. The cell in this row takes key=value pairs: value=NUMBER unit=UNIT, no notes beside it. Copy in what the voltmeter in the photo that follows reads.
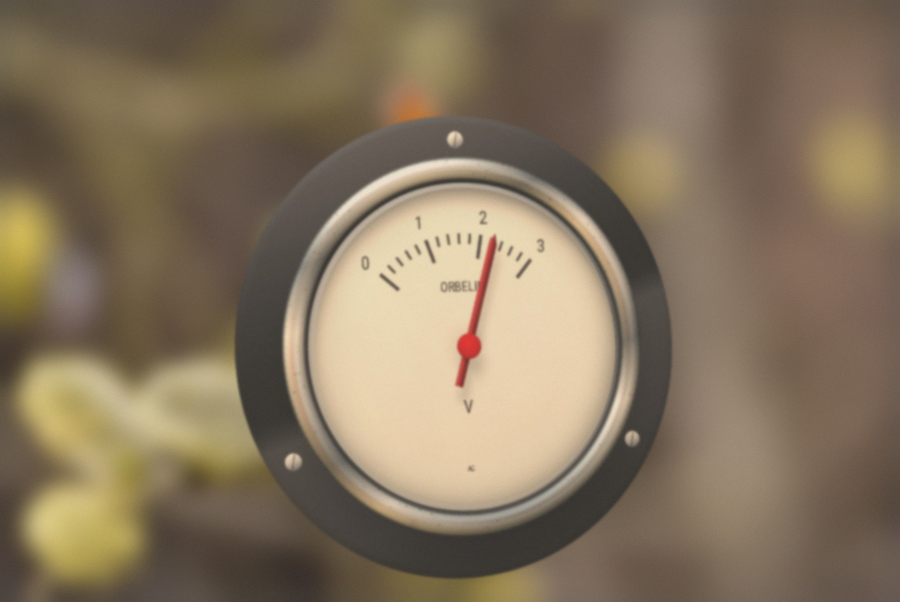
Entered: value=2.2 unit=V
